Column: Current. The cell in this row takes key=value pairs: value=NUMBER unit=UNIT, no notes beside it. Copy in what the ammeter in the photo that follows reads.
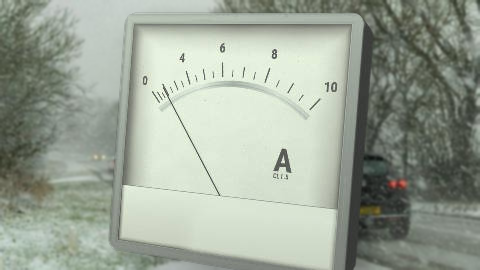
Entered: value=2 unit=A
